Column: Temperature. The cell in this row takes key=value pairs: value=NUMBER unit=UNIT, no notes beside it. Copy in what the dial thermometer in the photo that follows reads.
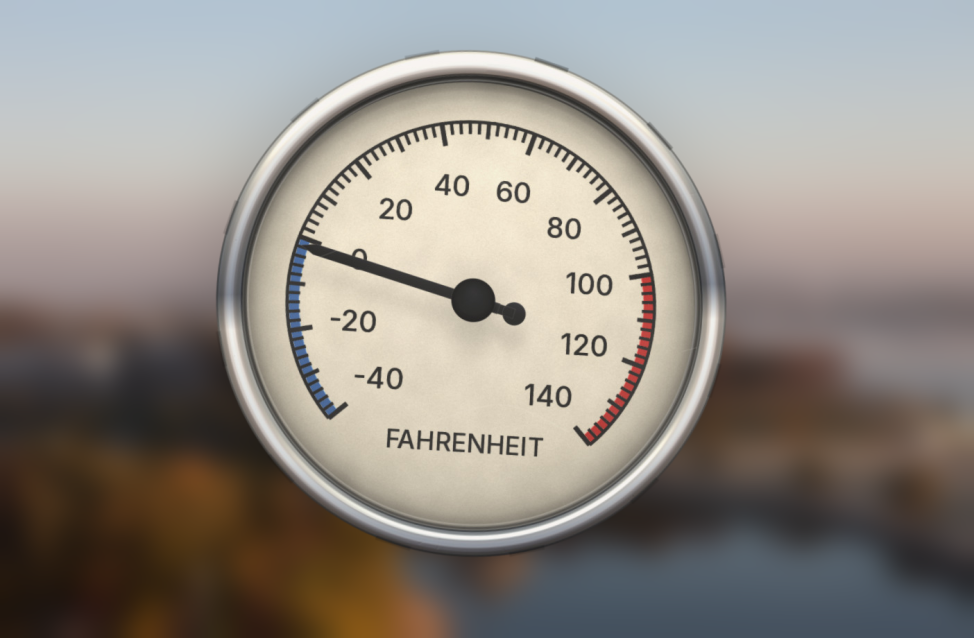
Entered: value=-2 unit=°F
